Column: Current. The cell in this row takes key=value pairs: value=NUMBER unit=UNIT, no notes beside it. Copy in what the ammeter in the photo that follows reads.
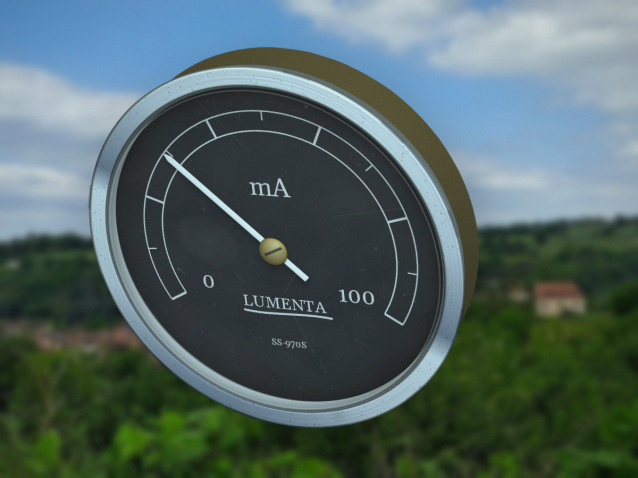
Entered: value=30 unit=mA
